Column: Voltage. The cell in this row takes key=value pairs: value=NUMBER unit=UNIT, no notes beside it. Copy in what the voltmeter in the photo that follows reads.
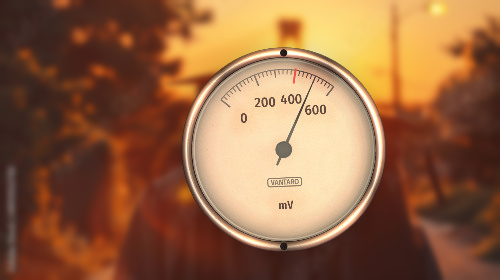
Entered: value=500 unit=mV
